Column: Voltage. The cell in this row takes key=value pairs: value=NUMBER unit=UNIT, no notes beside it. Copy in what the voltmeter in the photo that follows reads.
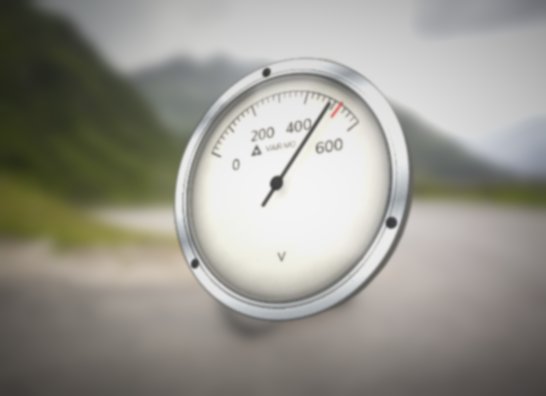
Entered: value=500 unit=V
